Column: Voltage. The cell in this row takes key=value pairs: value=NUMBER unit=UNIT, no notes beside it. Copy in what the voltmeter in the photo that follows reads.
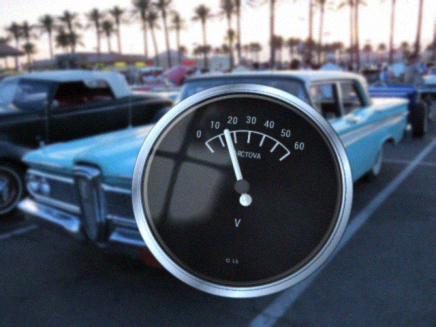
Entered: value=15 unit=V
